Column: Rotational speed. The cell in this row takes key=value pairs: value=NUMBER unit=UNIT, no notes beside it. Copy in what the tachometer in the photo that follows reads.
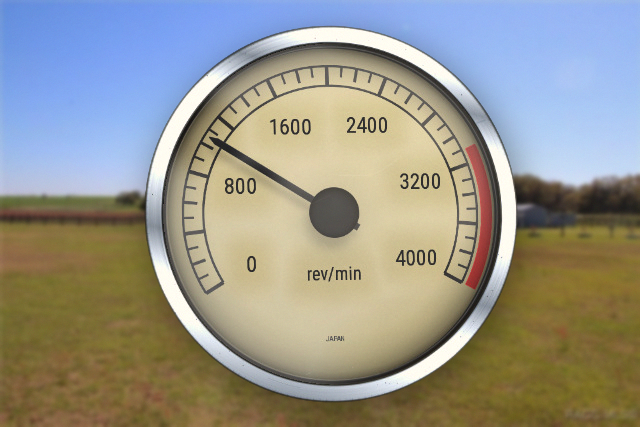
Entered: value=1050 unit=rpm
